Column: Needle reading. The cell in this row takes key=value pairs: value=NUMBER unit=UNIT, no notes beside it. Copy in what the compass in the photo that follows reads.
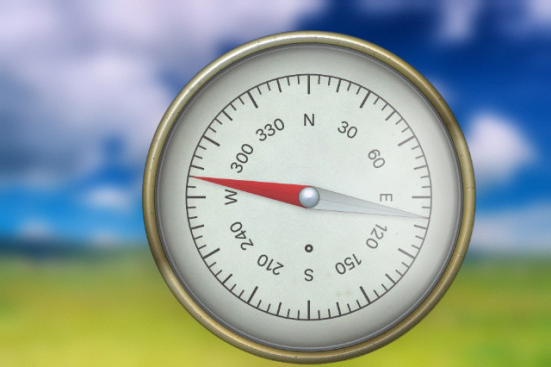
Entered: value=280 unit=°
